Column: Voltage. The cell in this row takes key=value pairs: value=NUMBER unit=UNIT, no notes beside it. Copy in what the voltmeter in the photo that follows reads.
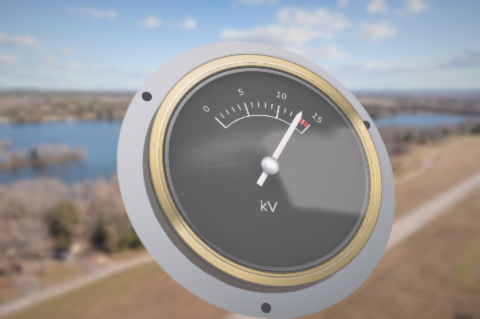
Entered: value=13 unit=kV
